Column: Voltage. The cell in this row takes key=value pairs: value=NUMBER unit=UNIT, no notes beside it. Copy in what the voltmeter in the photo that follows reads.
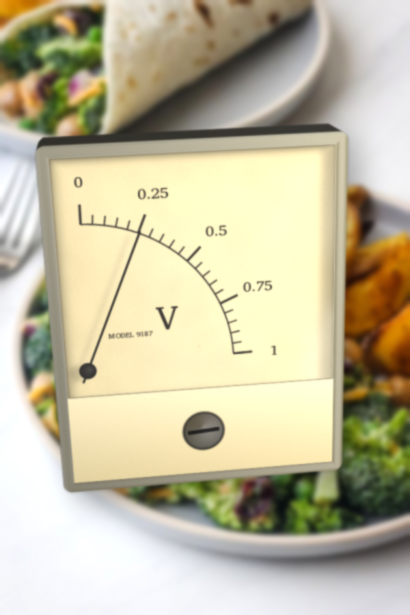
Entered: value=0.25 unit=V
